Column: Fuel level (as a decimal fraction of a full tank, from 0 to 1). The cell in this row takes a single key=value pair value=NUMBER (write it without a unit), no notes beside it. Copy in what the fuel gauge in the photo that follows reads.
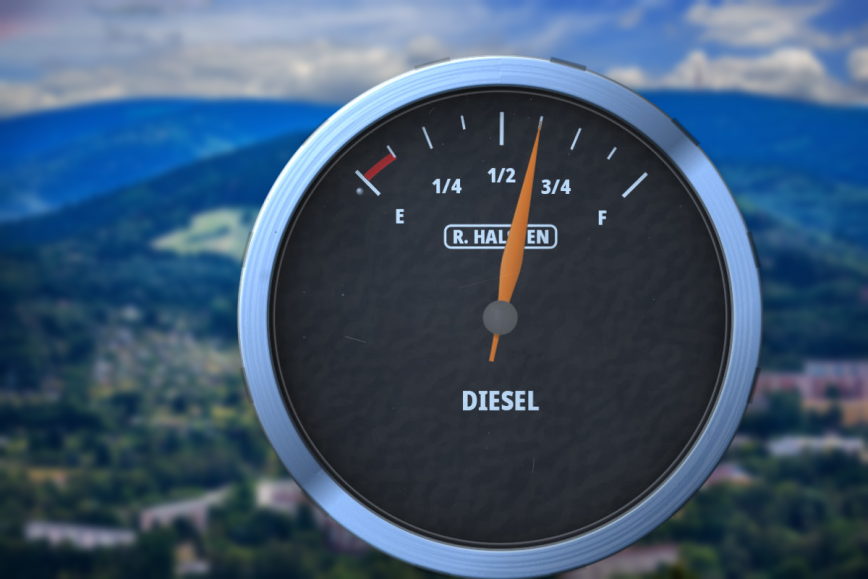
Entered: value=0.625
